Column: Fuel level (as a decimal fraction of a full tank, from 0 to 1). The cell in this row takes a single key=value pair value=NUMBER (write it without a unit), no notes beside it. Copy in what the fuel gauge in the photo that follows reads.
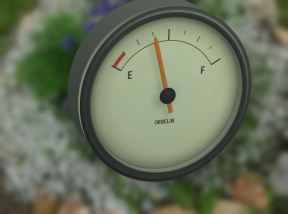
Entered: value=0.375
